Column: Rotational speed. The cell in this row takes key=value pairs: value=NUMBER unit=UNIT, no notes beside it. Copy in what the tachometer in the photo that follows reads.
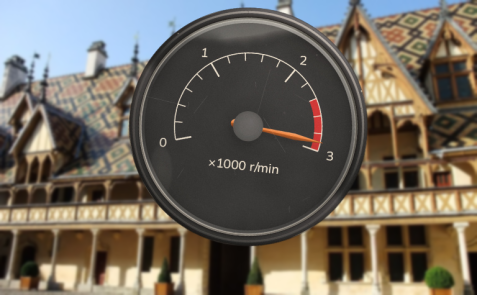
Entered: value=2900 unit=rpm
